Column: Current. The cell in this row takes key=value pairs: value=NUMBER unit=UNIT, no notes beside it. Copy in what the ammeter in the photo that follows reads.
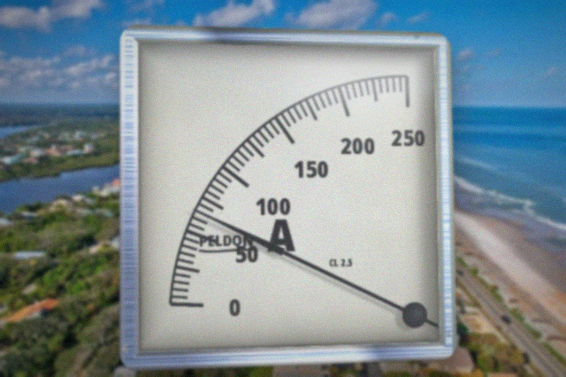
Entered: value=65 unit=A
